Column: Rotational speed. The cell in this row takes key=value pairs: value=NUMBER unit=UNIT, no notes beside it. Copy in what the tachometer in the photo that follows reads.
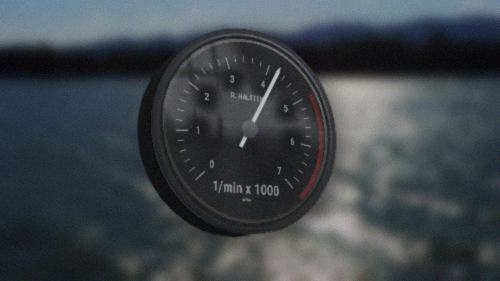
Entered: value=4200 unit=rpm
